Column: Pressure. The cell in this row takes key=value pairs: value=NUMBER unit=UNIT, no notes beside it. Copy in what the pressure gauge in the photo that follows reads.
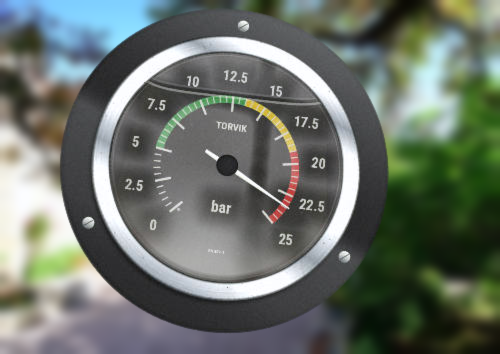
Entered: value=23.5 unit=bar
